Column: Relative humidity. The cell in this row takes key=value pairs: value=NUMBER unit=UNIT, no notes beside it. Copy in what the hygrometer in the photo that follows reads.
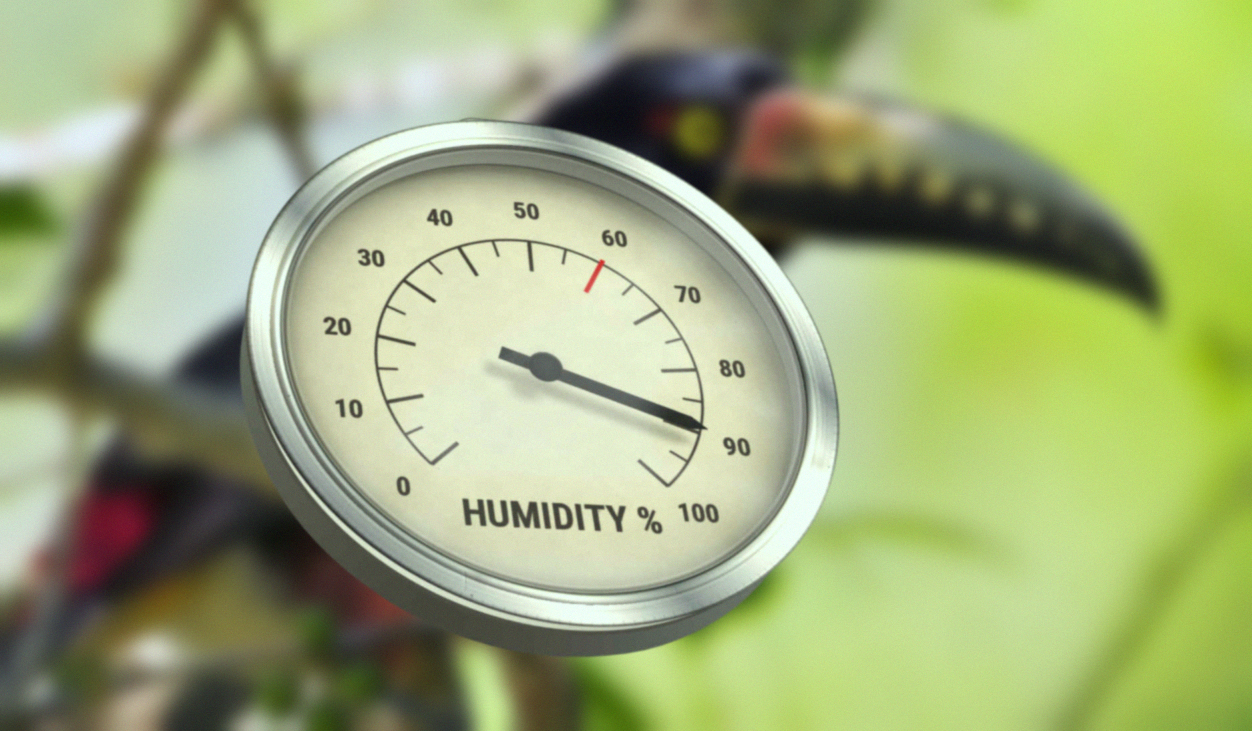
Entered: value=90 unit=%
